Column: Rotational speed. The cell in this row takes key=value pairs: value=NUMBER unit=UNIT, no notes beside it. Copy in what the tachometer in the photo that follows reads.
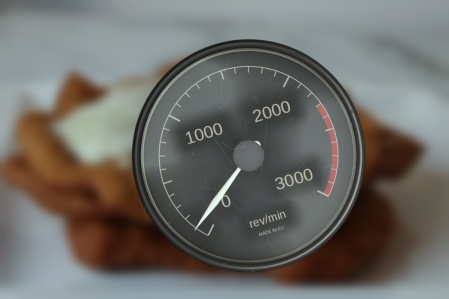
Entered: value=100 unit=rpm
